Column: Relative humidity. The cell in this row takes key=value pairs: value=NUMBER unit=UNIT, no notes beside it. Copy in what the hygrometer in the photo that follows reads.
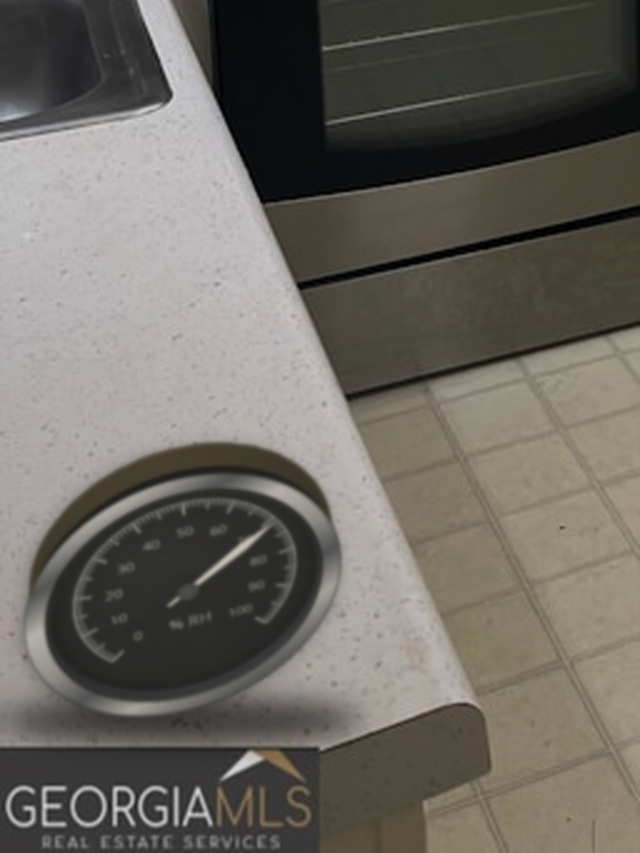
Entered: value=70 unit=%
